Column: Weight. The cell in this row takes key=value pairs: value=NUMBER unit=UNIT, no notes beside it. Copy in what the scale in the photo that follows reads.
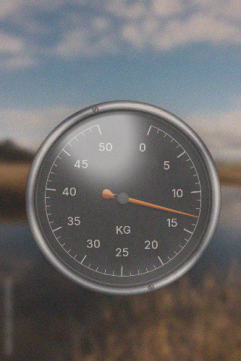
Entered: value=13 unit=kg
